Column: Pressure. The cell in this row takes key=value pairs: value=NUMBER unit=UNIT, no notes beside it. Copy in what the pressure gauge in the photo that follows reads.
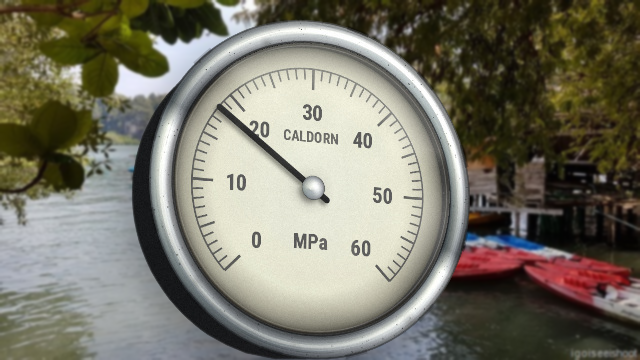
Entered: value=18 unit=MPa
